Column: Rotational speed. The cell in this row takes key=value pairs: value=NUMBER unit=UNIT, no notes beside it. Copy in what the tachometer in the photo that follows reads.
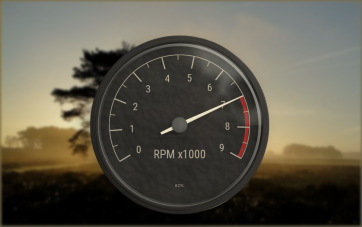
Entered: value=7000 unit=rpm
